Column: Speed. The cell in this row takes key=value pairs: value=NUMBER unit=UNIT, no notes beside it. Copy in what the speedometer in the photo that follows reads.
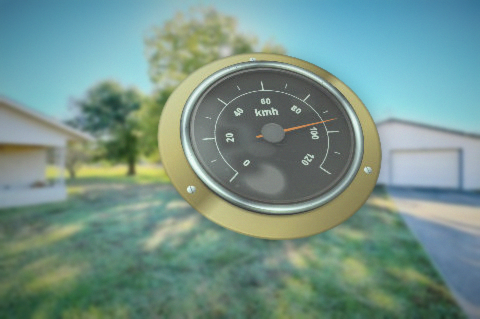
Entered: value=95 unit=km/h
